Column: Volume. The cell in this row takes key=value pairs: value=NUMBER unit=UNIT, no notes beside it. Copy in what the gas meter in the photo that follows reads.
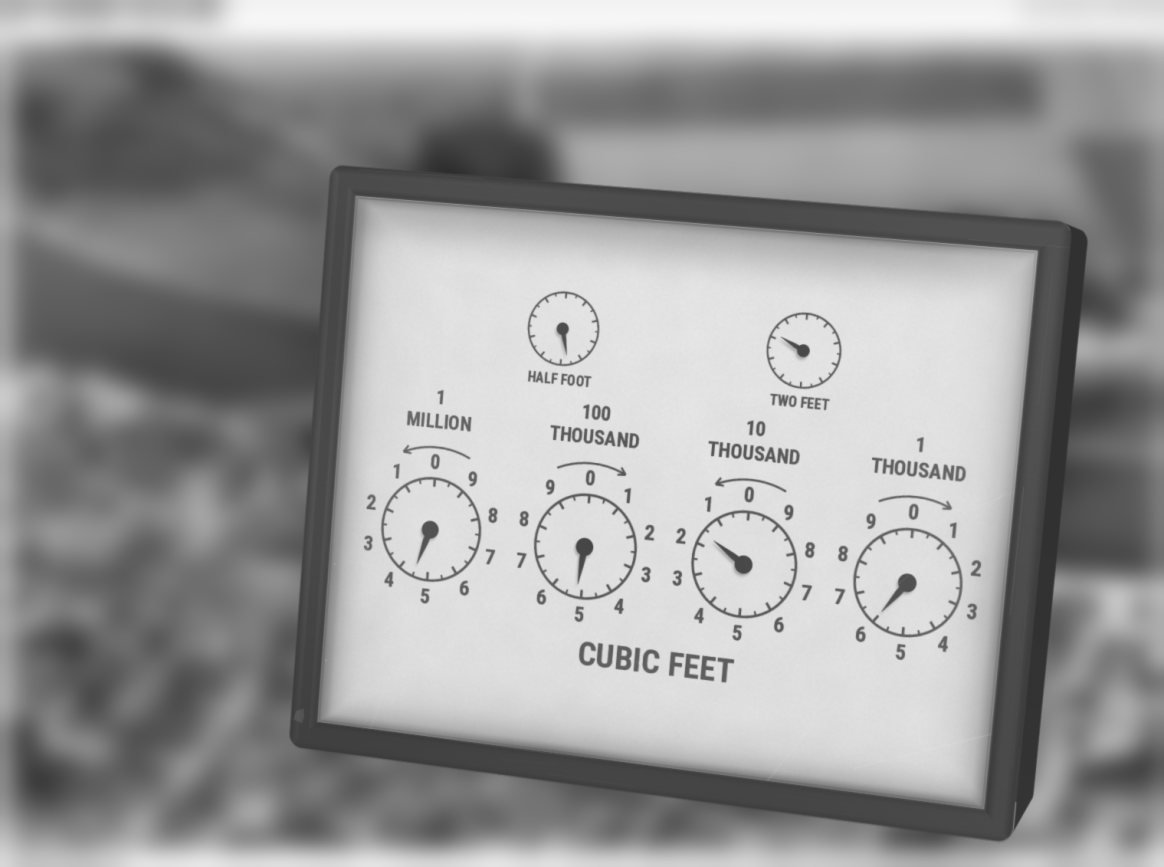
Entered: value=451600 unit=ft³
